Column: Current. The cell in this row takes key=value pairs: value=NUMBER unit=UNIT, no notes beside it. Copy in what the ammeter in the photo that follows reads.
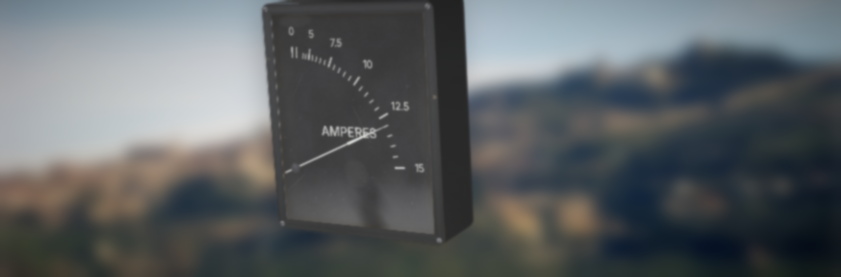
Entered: value=13 unit=A
